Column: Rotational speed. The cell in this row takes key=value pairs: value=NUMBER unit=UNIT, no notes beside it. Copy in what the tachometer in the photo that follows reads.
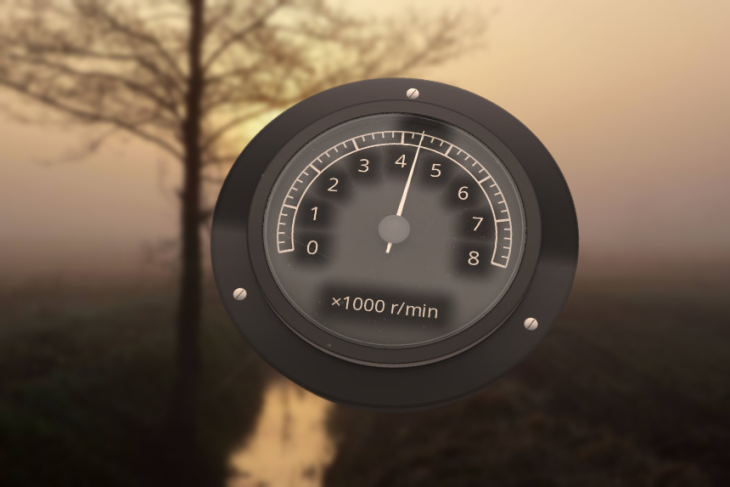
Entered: value=4400 unit=rpm
